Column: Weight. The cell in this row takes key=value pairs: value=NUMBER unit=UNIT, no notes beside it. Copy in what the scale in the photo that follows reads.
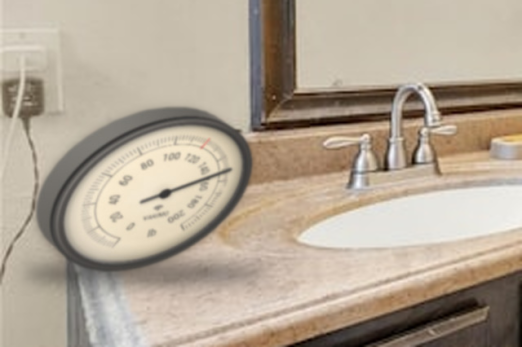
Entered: value=150 unit=lb
